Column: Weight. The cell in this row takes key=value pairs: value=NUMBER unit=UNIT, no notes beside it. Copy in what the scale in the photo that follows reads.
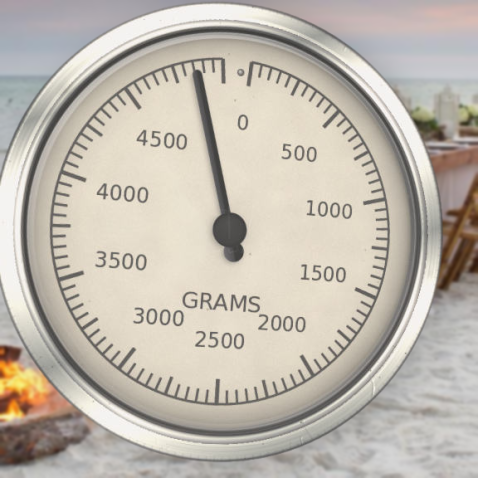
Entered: value=4850 unit=g
